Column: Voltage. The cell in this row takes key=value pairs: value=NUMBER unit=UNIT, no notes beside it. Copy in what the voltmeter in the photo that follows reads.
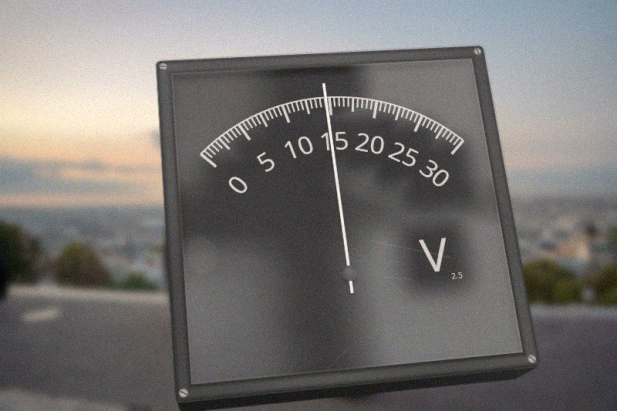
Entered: value=14.5 unit=V
